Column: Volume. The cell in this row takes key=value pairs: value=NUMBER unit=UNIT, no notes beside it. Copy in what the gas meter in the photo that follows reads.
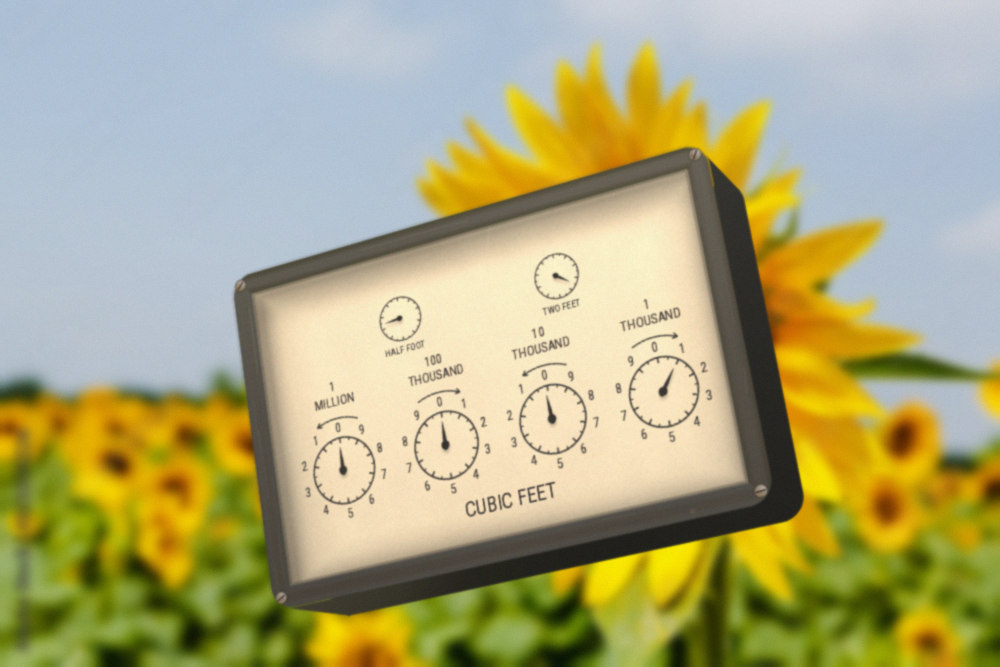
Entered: value=100 unit=ft³
